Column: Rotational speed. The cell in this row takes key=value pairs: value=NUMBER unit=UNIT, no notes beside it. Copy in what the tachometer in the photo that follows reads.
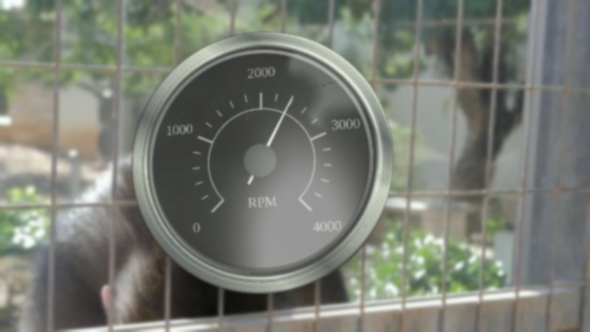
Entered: value=2400 unit=rpm
